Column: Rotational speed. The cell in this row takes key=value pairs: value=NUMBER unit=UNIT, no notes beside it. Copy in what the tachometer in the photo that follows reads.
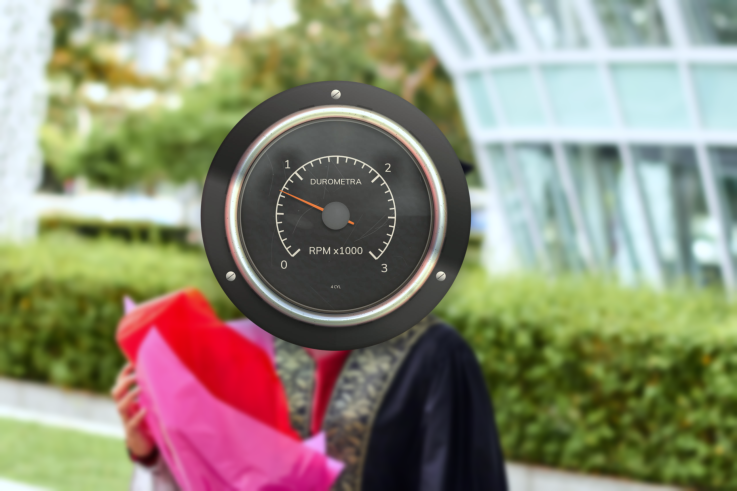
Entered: value=750 unit=rpm
